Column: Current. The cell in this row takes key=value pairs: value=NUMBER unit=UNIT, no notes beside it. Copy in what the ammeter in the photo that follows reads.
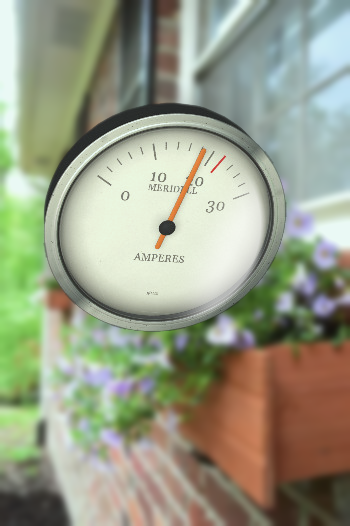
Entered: value=18 unit=A
